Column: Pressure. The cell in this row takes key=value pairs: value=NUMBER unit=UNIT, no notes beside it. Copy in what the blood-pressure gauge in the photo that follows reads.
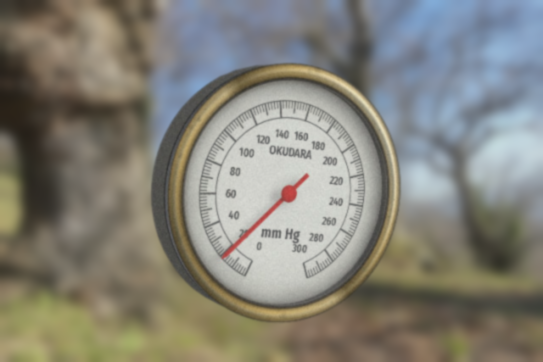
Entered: value=20 unit=mmHg
